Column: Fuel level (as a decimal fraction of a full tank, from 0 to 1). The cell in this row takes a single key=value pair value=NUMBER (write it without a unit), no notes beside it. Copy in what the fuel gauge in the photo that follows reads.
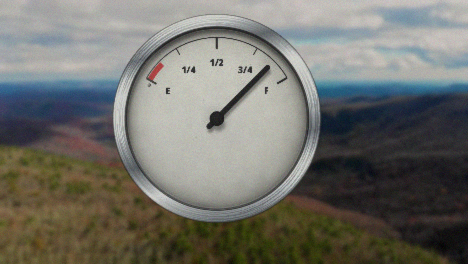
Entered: value=0.875
